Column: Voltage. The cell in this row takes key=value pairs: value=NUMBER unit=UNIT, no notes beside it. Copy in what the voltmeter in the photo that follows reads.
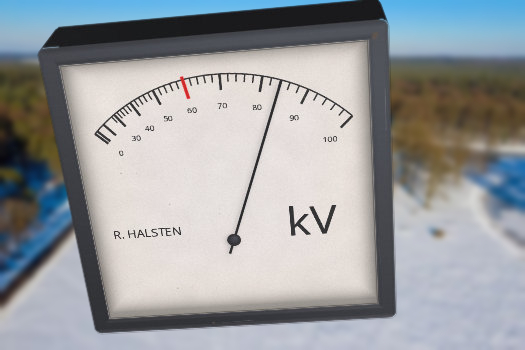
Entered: value=84 unit=kV
